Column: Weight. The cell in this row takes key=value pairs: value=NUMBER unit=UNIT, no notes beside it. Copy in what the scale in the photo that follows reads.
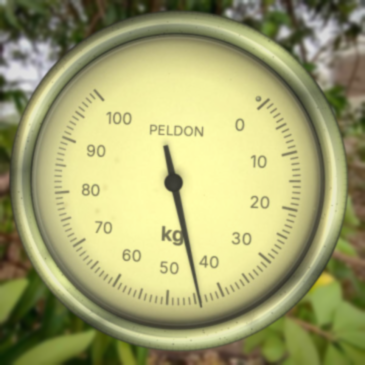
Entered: value=44 unit=kg
